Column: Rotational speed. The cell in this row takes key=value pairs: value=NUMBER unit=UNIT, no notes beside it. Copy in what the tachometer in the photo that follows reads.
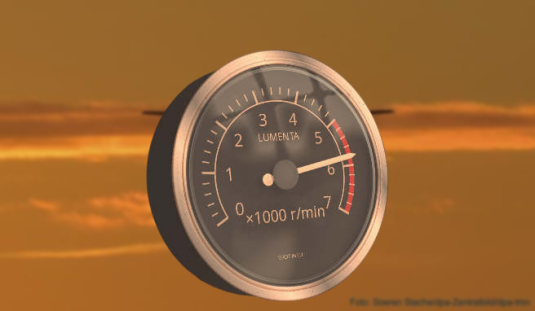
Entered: value=5800 unit=rpm
